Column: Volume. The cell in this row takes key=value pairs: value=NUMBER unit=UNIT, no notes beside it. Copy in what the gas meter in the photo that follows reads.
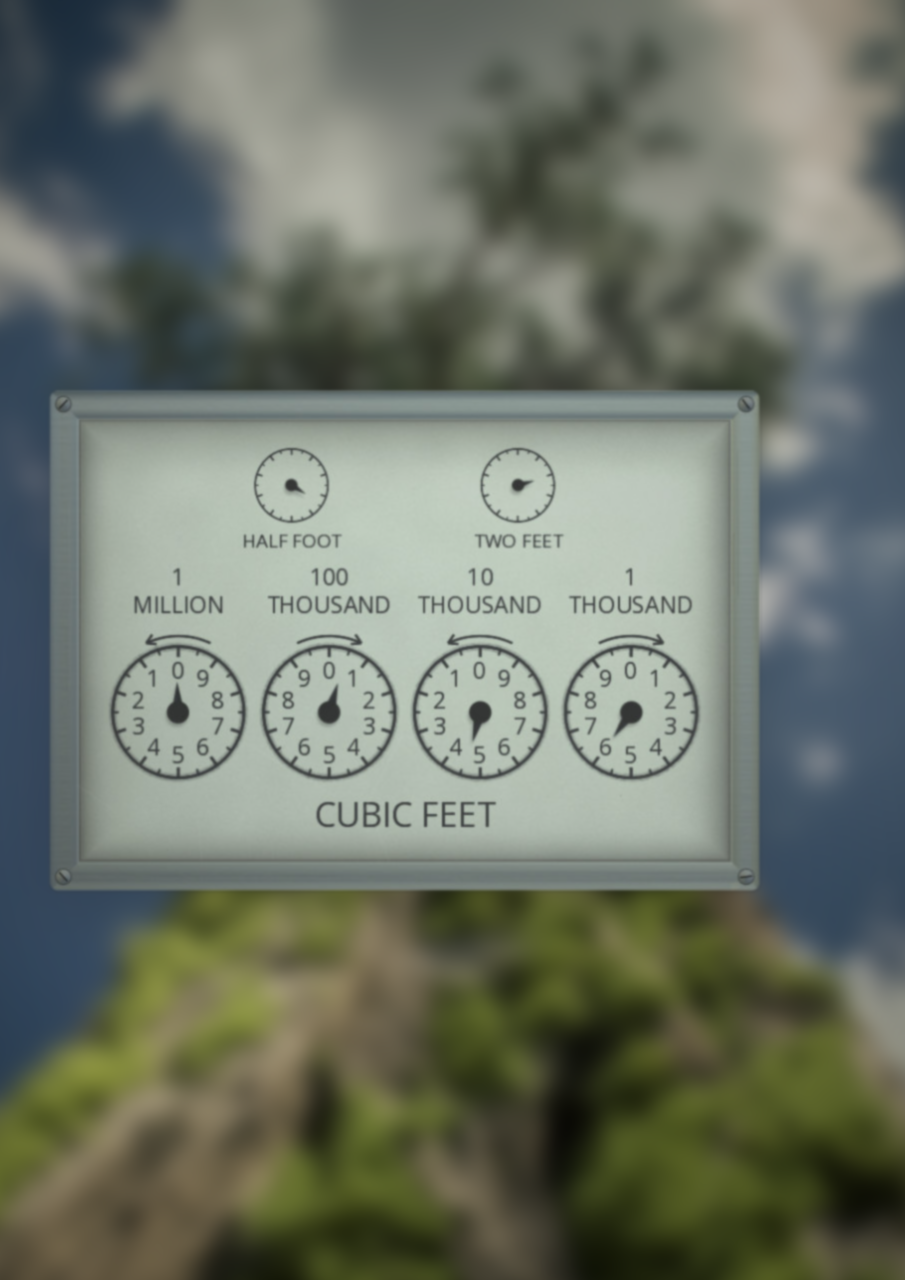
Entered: value=4600 unit=ft³
